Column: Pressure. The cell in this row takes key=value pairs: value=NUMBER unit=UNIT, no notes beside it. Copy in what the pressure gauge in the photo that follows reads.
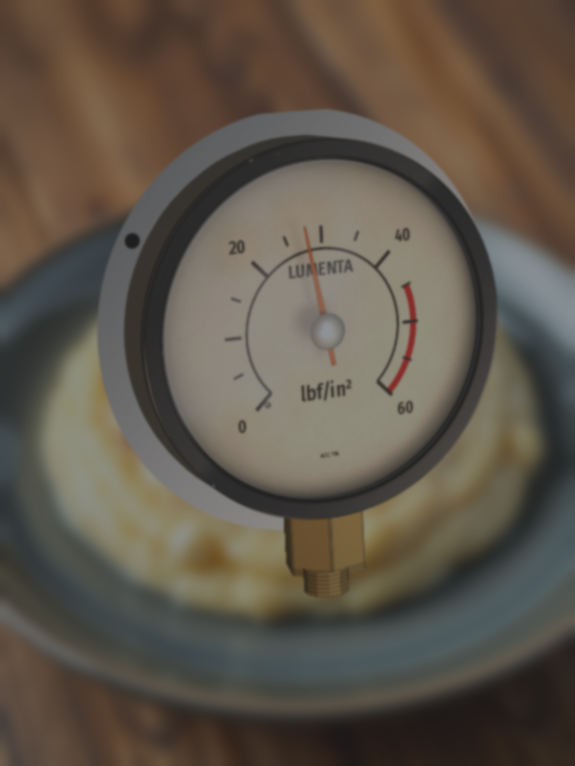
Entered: value=27.5 unit=psi
